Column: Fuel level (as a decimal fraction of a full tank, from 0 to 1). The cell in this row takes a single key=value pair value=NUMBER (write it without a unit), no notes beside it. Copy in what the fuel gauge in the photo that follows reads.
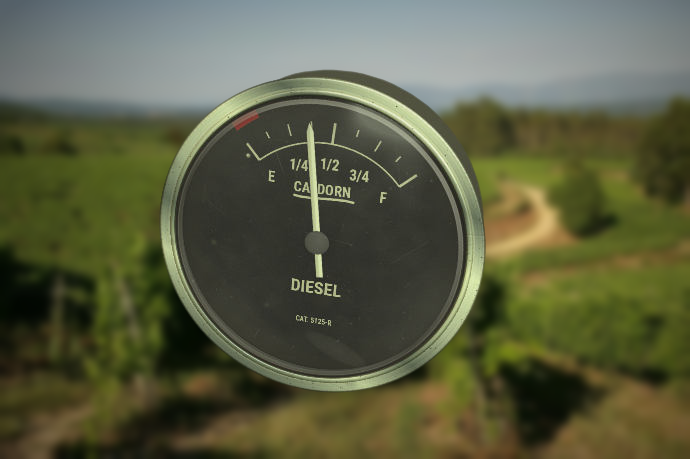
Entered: value=0.375
